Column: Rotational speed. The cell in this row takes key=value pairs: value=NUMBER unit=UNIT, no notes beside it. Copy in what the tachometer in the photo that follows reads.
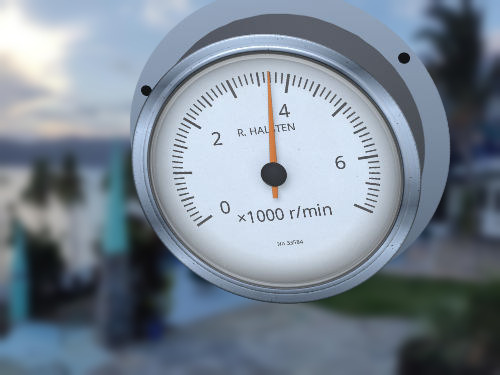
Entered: value=3700 unit=rpm
